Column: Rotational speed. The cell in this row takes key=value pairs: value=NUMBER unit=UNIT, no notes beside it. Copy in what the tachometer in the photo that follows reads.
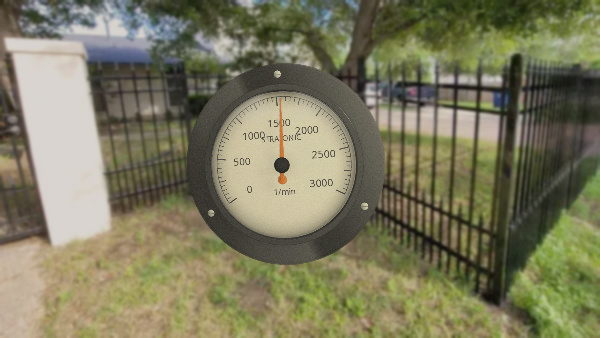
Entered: value=1550 unit=rpm
